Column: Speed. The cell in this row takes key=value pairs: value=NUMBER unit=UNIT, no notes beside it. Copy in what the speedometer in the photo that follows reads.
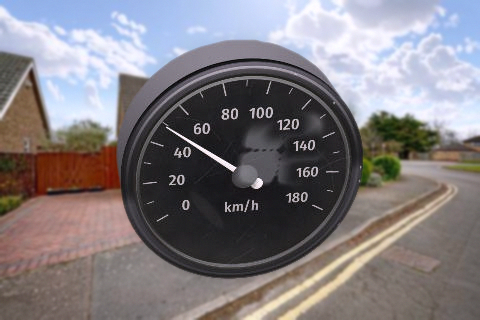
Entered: value=50 unit=km/h
